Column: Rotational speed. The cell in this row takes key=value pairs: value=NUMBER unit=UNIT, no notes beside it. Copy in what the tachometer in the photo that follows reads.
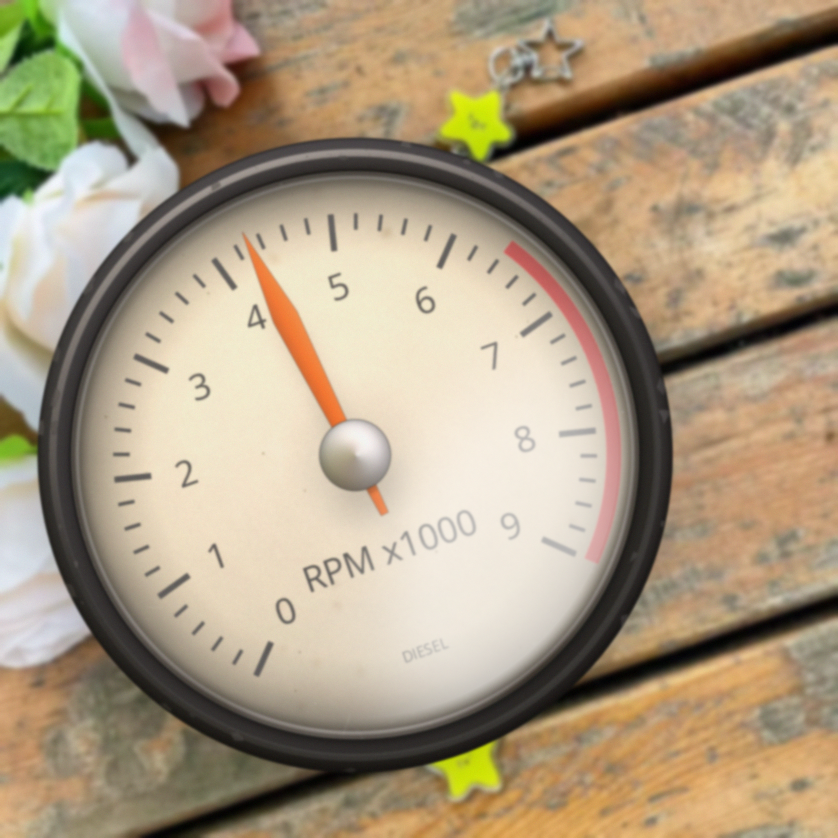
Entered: value=4300 unit=rpm
